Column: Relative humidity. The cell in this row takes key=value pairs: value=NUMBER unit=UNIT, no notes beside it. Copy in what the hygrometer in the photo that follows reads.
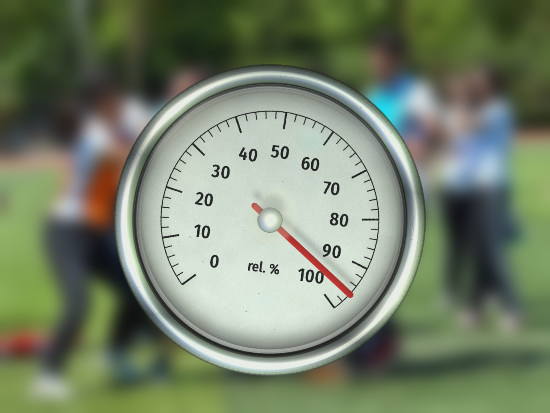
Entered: value=96 unit=%
